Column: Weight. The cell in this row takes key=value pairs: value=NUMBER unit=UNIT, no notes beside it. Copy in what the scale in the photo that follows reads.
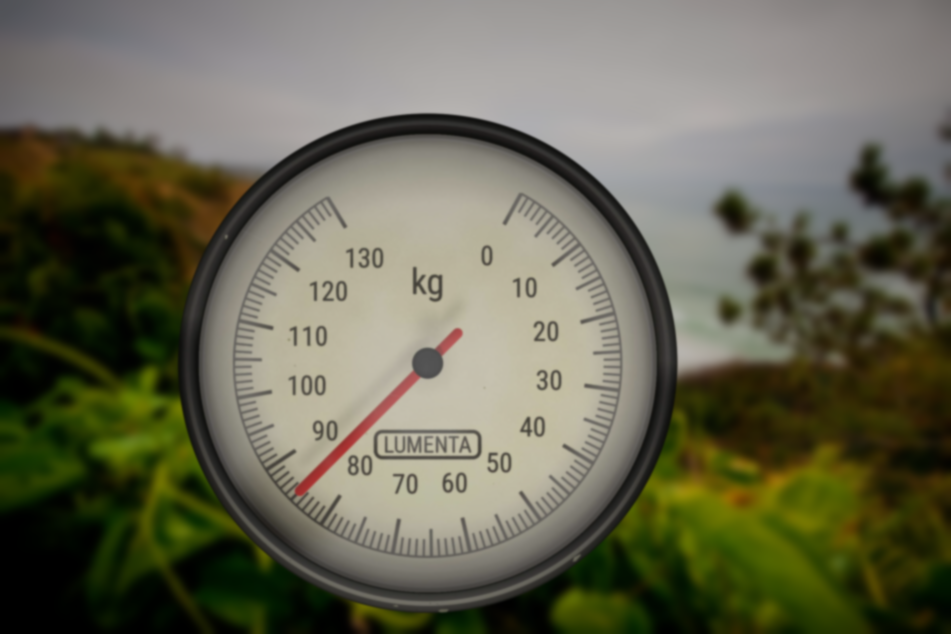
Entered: value=85 unit=kg
